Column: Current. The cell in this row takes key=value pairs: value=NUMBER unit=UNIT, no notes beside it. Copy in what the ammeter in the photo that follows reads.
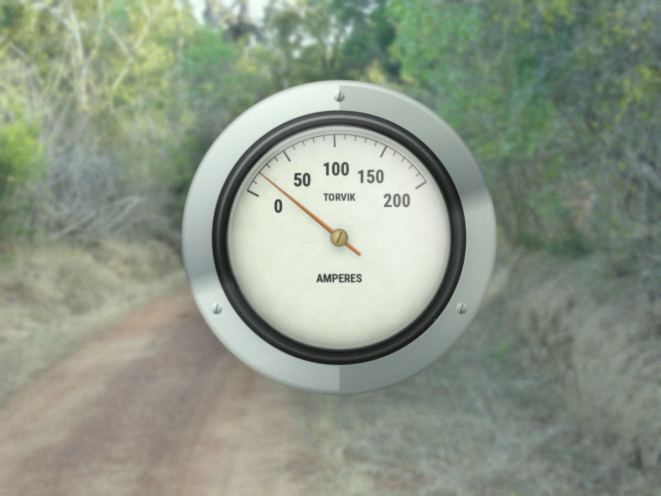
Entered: value=20 unit=A
